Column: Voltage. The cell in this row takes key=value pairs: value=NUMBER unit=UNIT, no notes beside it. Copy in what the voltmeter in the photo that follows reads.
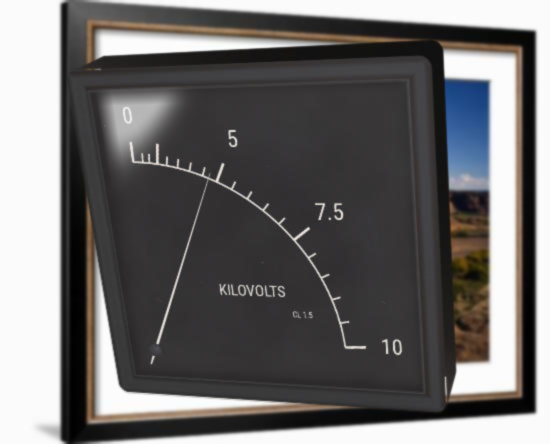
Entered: value=4.75 unit=kV
